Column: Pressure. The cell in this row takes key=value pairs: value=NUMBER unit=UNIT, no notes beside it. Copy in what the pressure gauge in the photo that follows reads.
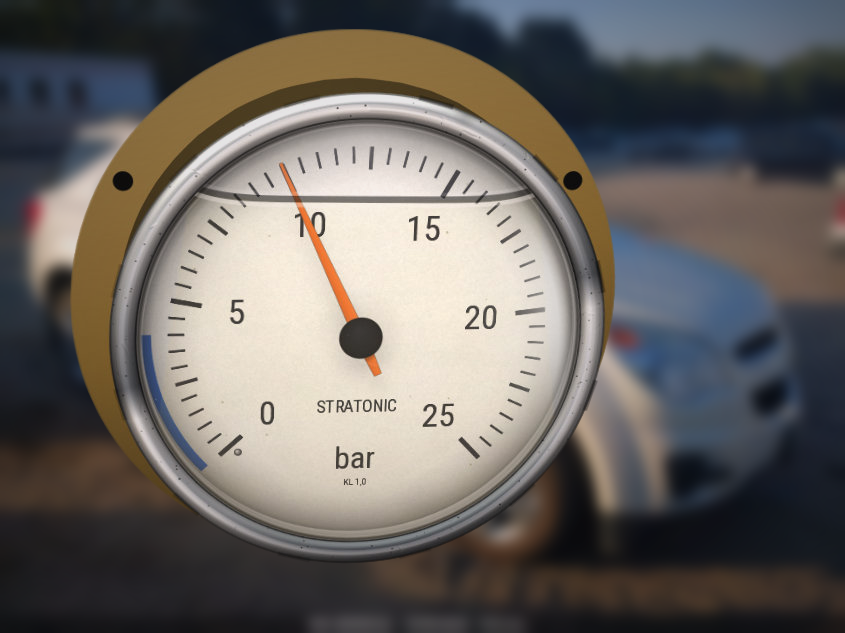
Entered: value=10 unit=bar
